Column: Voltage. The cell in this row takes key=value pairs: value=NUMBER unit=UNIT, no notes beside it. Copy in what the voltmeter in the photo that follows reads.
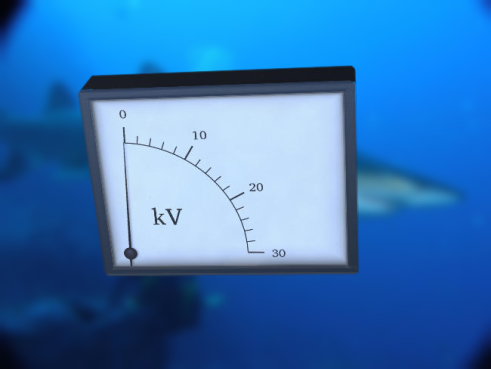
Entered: value=0 unit=kV
